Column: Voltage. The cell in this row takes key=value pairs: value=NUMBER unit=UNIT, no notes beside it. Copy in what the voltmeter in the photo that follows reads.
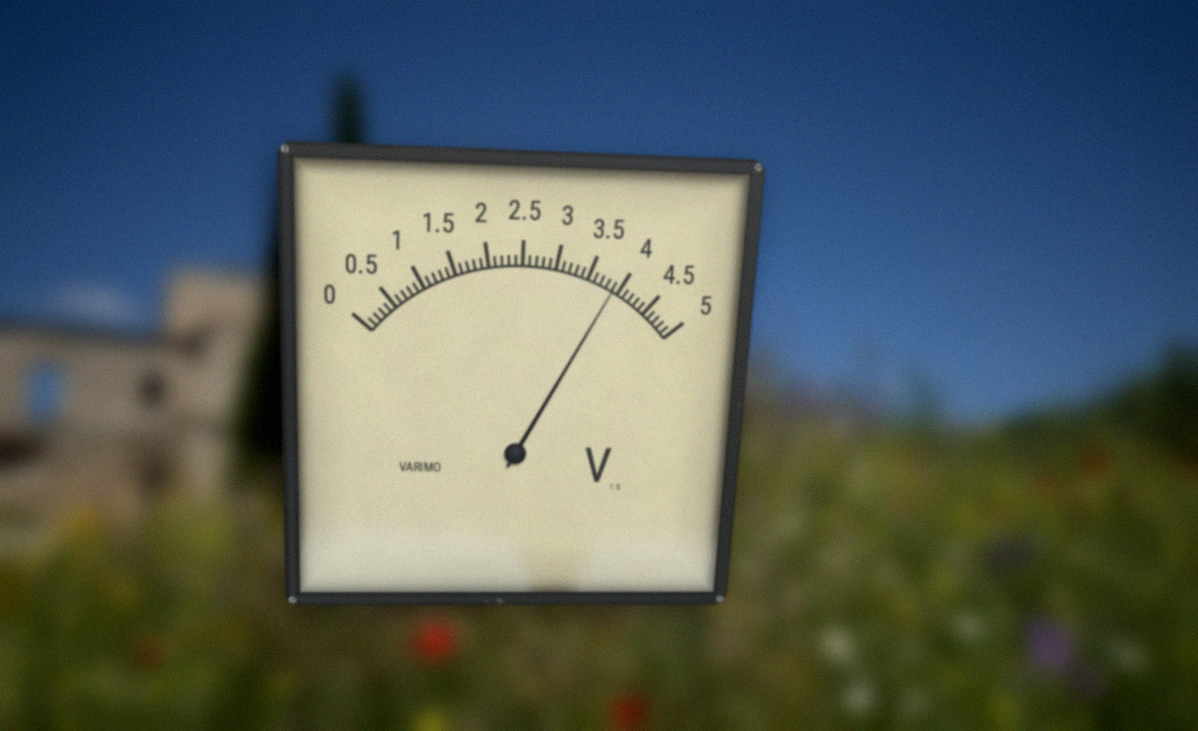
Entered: value=3.9 unit=V
